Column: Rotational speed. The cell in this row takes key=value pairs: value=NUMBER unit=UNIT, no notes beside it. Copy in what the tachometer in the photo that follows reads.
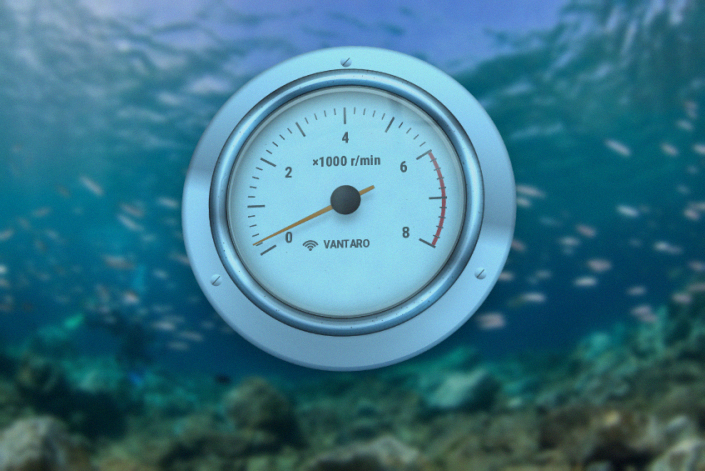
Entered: value=200 unit=rpm
